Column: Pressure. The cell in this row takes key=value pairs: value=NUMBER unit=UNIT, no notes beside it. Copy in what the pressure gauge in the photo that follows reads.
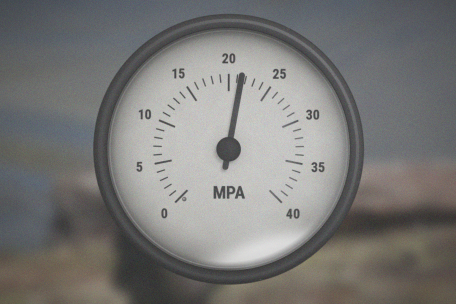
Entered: value=21.5 unit=MPa
